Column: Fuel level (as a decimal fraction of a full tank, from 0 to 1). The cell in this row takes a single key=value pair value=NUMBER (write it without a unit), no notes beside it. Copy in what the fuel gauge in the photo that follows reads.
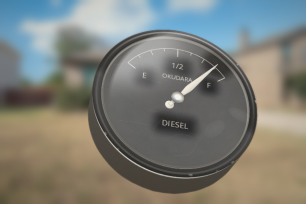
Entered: value=0.875
